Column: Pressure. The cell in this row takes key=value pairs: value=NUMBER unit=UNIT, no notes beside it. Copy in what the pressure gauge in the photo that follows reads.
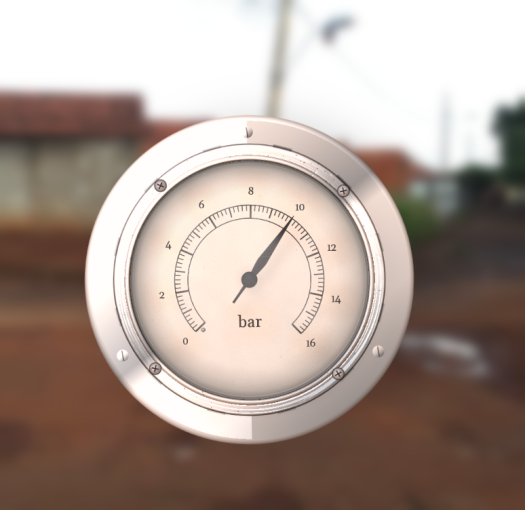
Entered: value=10 unit=bar
